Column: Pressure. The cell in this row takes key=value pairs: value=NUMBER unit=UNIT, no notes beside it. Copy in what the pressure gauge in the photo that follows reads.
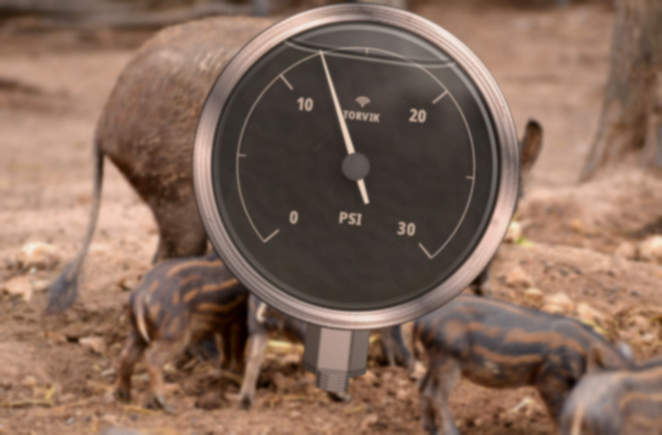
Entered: value=12.5 unit=psi
